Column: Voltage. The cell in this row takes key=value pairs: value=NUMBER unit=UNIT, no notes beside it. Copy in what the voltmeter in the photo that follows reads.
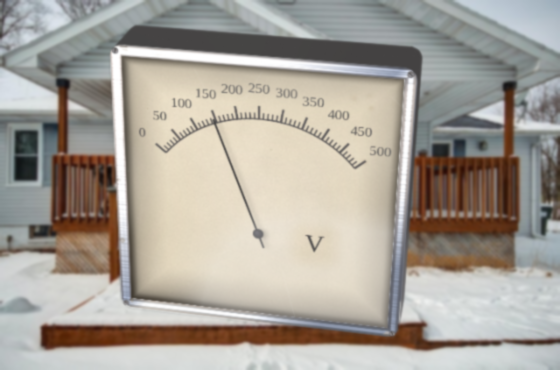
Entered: value=150 unit=V
